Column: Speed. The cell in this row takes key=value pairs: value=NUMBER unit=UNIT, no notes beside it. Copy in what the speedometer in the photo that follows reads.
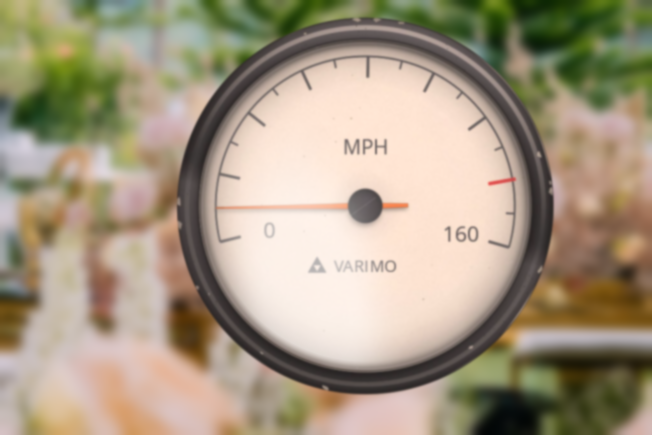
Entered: value=10 unit=mph
